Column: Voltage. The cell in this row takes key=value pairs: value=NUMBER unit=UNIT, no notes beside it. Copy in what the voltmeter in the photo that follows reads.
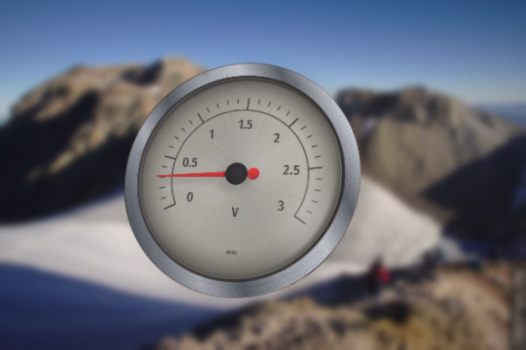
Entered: value=0.3 unit=V
